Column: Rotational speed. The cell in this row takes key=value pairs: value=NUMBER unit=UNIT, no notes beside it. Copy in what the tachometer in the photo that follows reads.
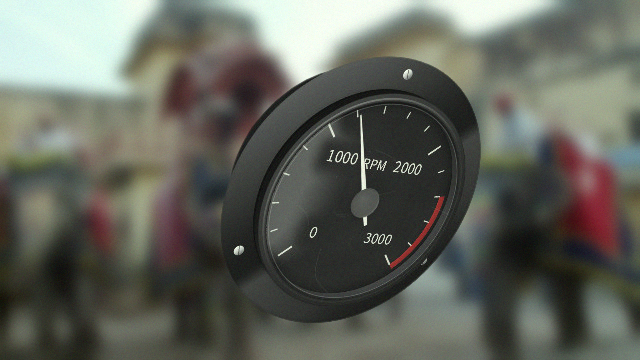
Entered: value=1200 unit=rpm
